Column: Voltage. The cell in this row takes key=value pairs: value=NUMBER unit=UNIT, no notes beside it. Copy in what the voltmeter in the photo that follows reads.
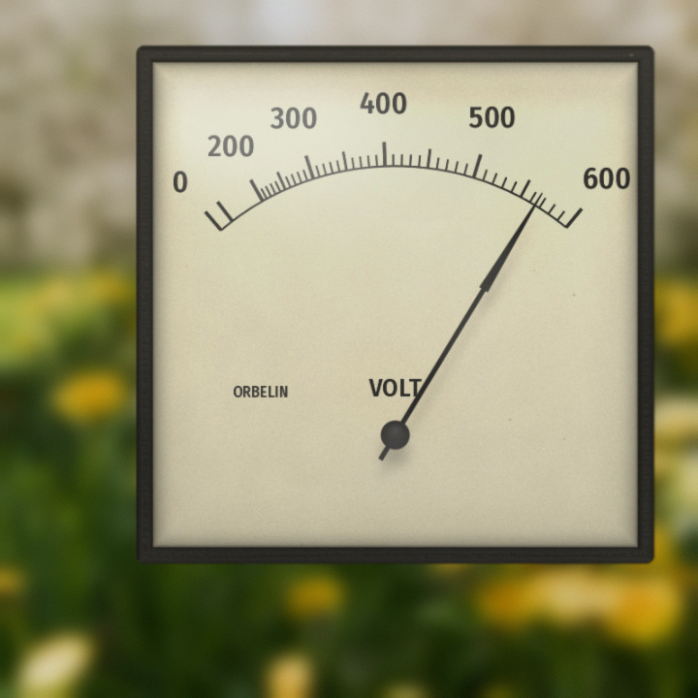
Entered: value=565 unit=V
